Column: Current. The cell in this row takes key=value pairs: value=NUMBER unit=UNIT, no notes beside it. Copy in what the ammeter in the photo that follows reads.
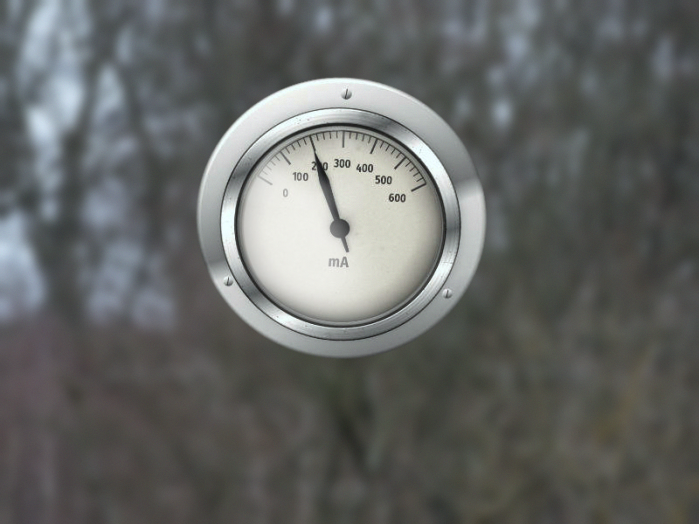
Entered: value=200 unit=mA
